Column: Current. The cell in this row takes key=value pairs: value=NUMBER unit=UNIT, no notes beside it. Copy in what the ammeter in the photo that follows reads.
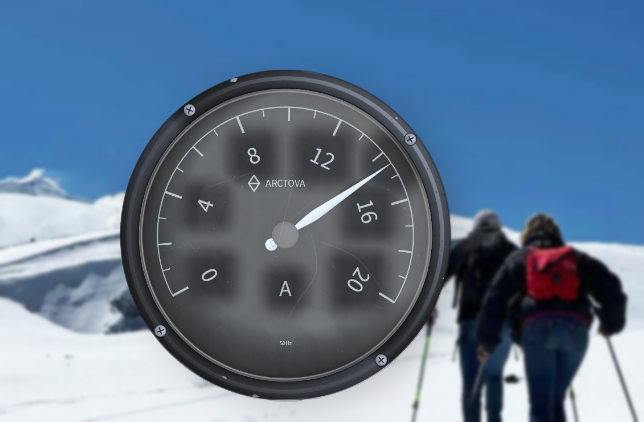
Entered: value=14.5 unit=A
